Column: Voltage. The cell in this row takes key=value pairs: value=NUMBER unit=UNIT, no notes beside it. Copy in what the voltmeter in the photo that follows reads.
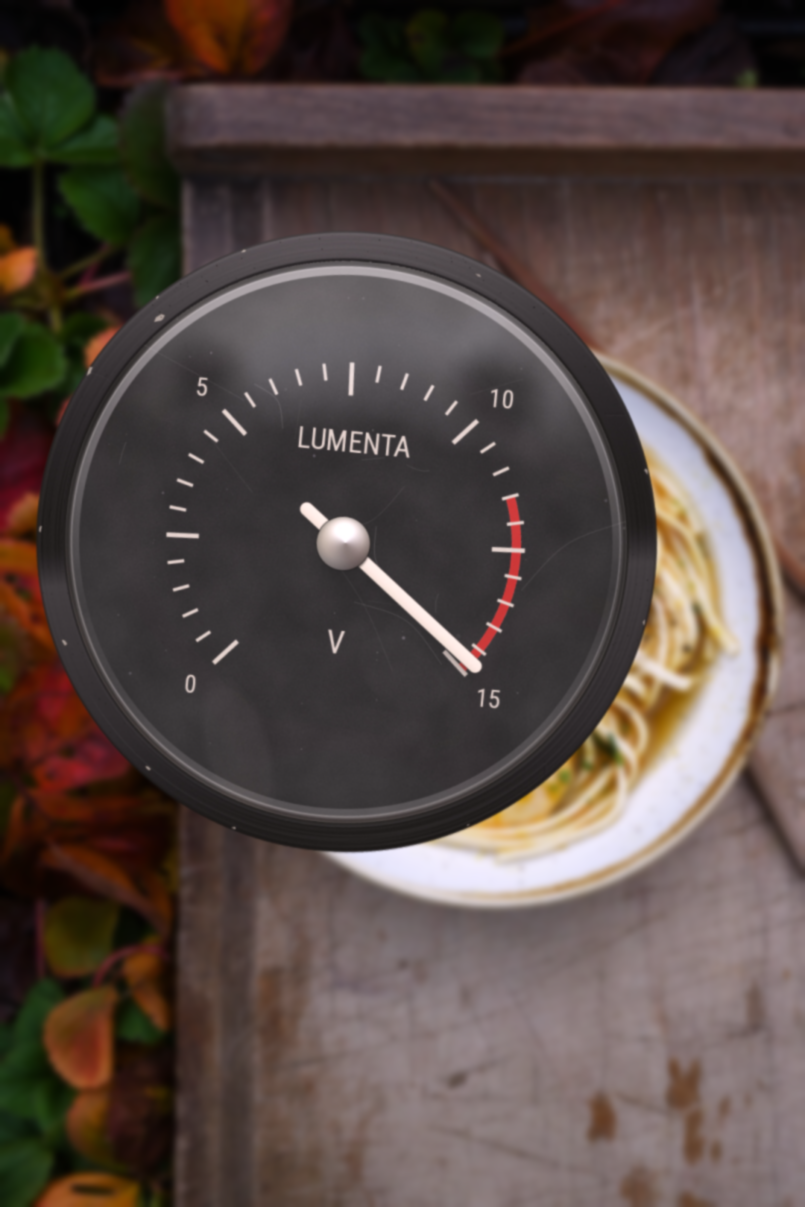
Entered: value=14.75 unit=V
